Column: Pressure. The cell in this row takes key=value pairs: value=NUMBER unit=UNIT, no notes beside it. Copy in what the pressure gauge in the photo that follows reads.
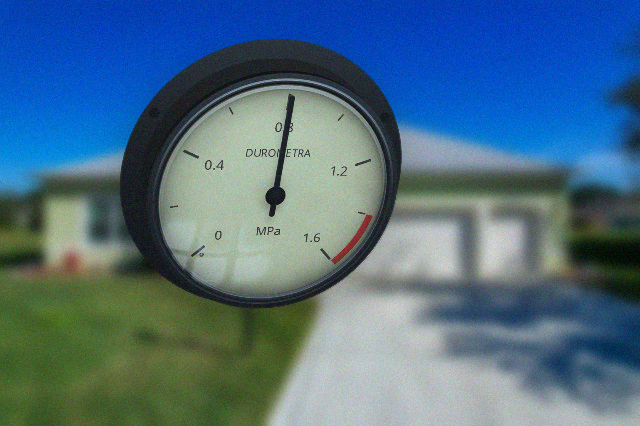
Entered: value=0.8 unit=MPa
